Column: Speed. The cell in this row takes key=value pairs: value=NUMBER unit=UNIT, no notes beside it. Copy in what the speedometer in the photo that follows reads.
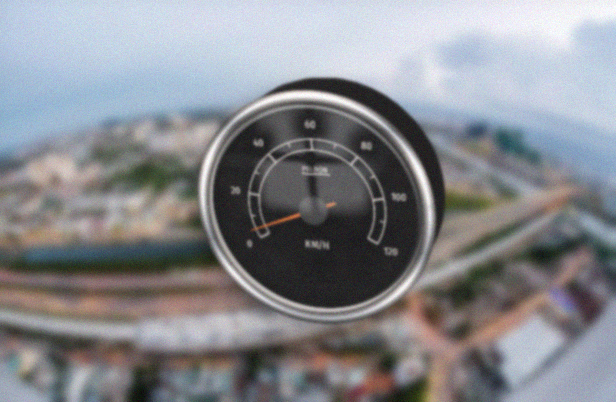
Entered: value=5 unit=km/h
